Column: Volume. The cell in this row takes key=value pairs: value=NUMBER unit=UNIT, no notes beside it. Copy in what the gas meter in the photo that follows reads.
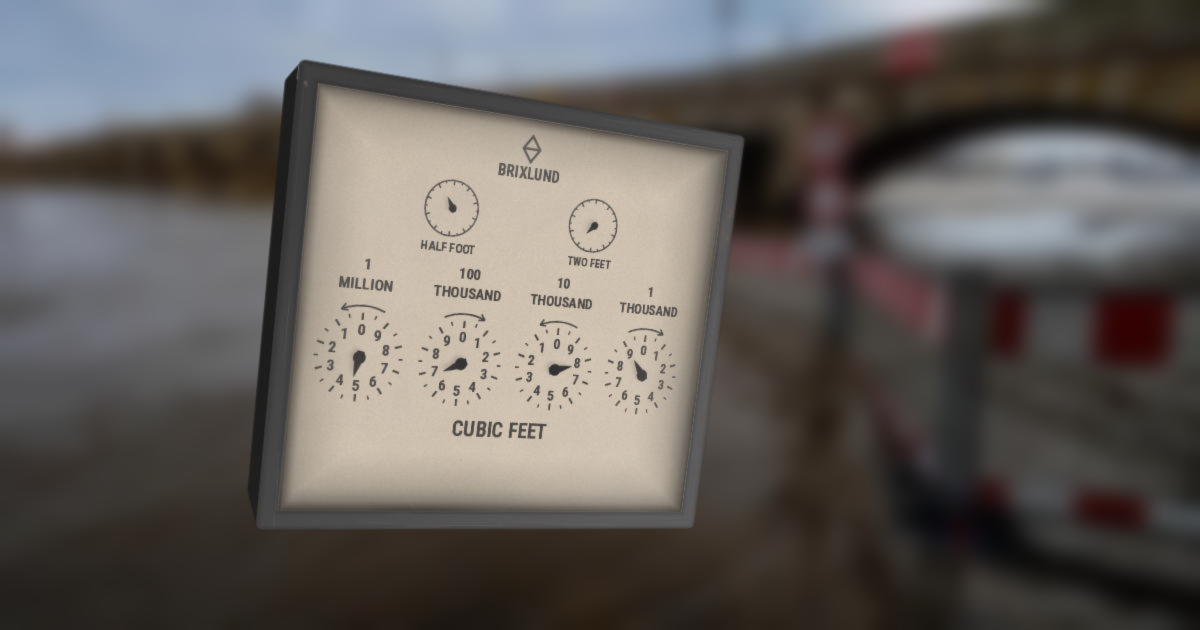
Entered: value=467900 unit=ft³
